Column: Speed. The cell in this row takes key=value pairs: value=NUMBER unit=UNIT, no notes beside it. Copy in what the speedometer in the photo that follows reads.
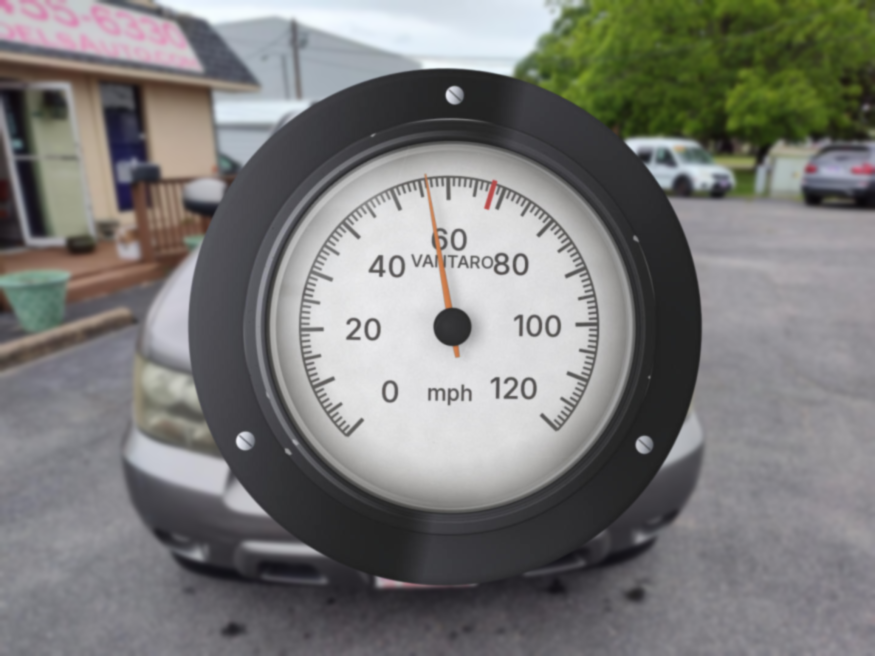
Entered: value=56 unit=mph
